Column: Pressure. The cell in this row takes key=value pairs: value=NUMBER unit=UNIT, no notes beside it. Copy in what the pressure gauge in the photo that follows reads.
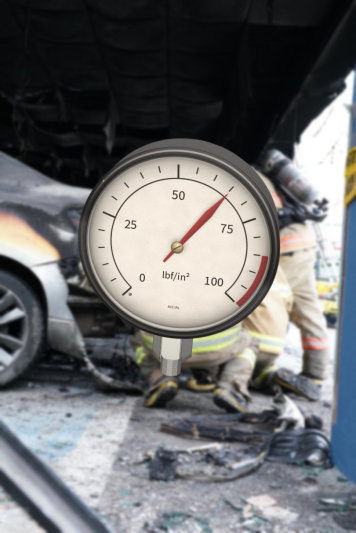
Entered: value=65 unit=psi
